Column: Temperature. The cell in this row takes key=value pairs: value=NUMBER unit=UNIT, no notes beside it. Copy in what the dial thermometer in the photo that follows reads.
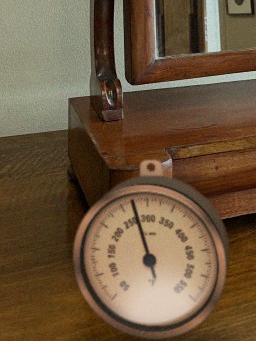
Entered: value=275 unit=°F
